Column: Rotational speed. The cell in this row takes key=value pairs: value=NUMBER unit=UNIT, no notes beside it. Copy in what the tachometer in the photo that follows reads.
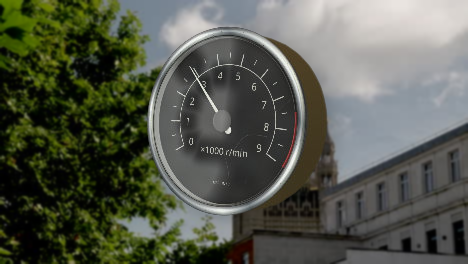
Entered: value=3000 unit=rpm
